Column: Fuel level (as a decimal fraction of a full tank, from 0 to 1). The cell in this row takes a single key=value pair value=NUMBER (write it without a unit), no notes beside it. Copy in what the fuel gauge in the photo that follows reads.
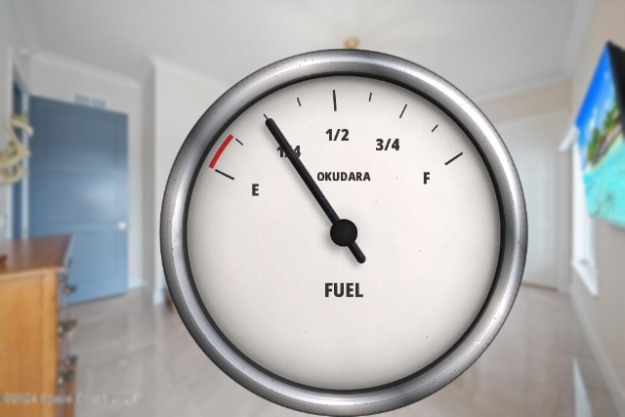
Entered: value=0.25
